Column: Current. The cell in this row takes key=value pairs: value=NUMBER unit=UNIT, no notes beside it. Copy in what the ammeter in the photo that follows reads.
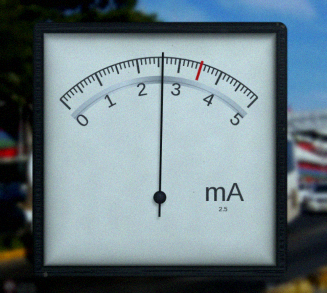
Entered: value=2.6 unit=mA
